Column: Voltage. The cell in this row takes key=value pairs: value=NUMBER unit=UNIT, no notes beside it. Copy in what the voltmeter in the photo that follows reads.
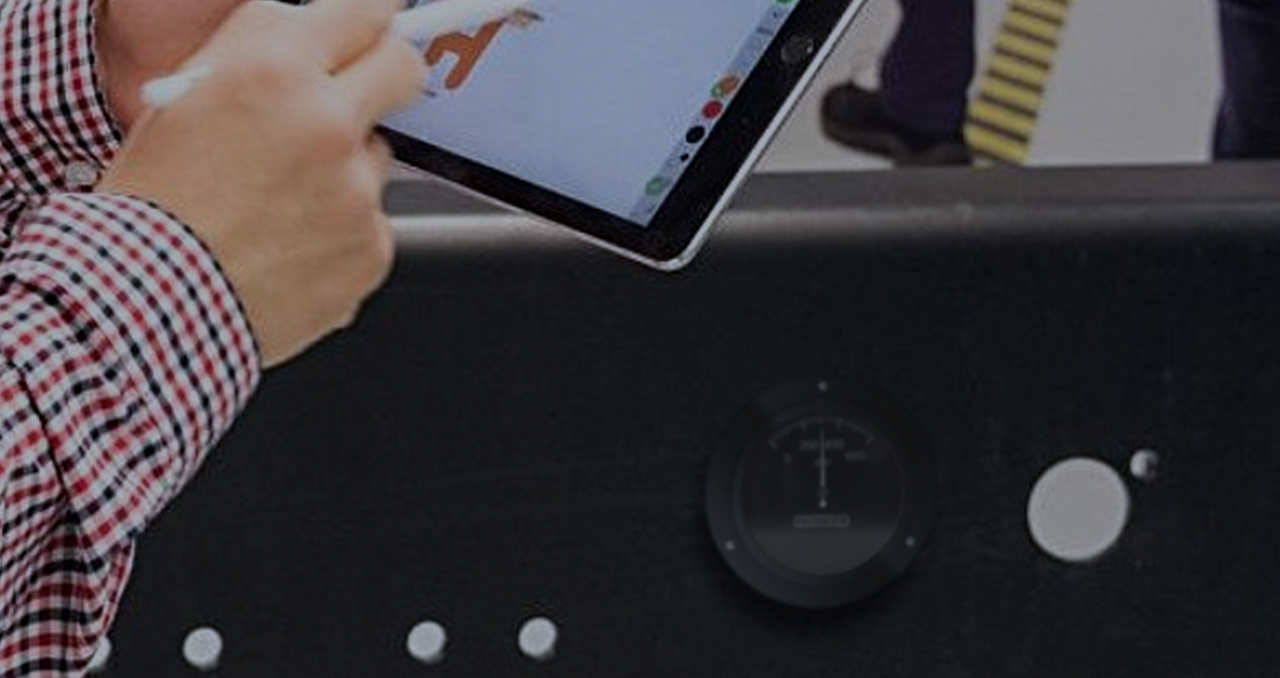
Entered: value=300 unit=mV
